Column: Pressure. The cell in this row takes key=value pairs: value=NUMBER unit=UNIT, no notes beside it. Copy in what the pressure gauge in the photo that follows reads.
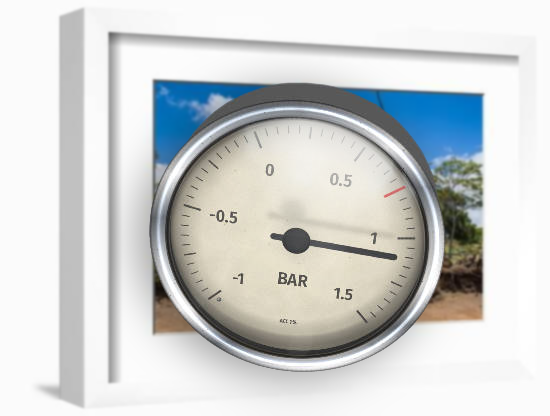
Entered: value=1.1 unit=bar
